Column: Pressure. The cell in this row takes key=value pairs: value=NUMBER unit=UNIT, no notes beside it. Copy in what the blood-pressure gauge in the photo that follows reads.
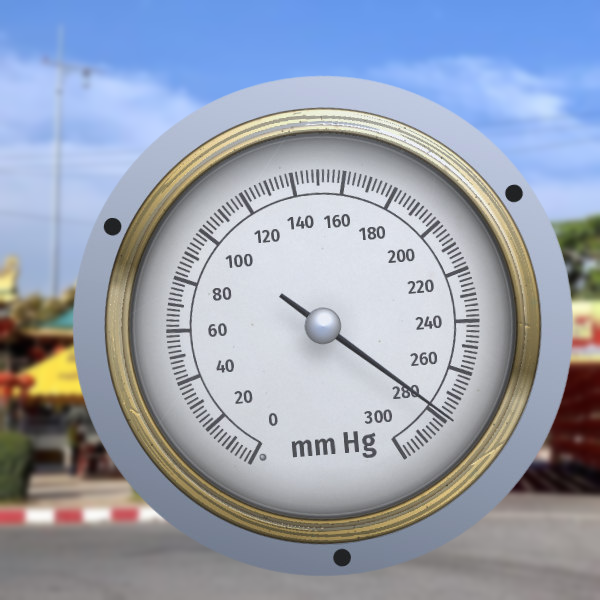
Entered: value=278 unit=mmHg
